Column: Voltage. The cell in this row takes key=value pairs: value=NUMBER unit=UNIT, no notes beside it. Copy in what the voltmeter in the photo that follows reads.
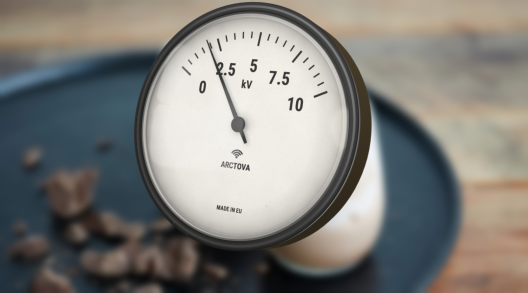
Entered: value=2 unit=kV
